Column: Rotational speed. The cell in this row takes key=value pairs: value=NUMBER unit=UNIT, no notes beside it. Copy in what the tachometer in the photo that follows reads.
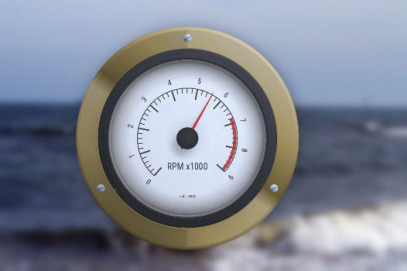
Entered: value=5600 unit=rpm
